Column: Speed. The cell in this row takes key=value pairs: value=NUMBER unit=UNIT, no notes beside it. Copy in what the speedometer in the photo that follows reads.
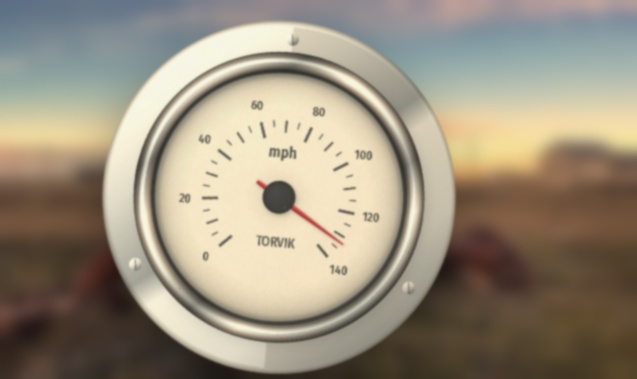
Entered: value=132.5 unit=mph
